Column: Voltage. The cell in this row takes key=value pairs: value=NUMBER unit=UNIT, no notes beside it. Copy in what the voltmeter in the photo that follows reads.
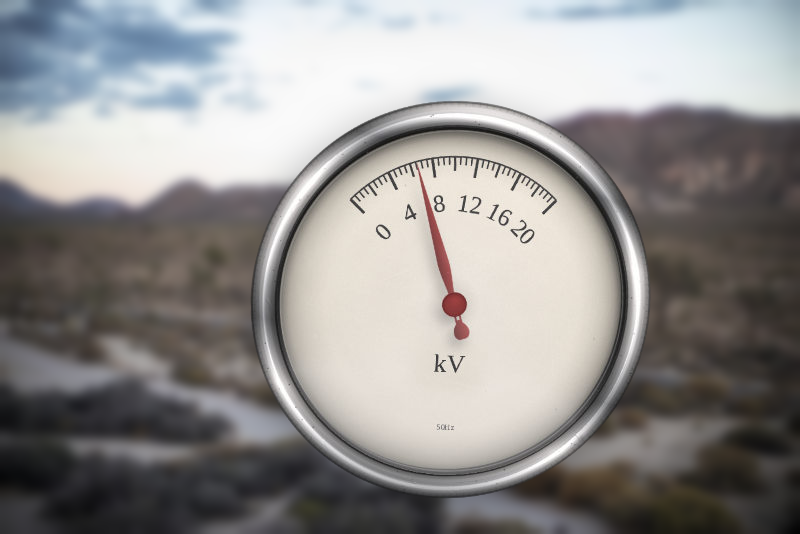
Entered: value=6.5 unit=kV
